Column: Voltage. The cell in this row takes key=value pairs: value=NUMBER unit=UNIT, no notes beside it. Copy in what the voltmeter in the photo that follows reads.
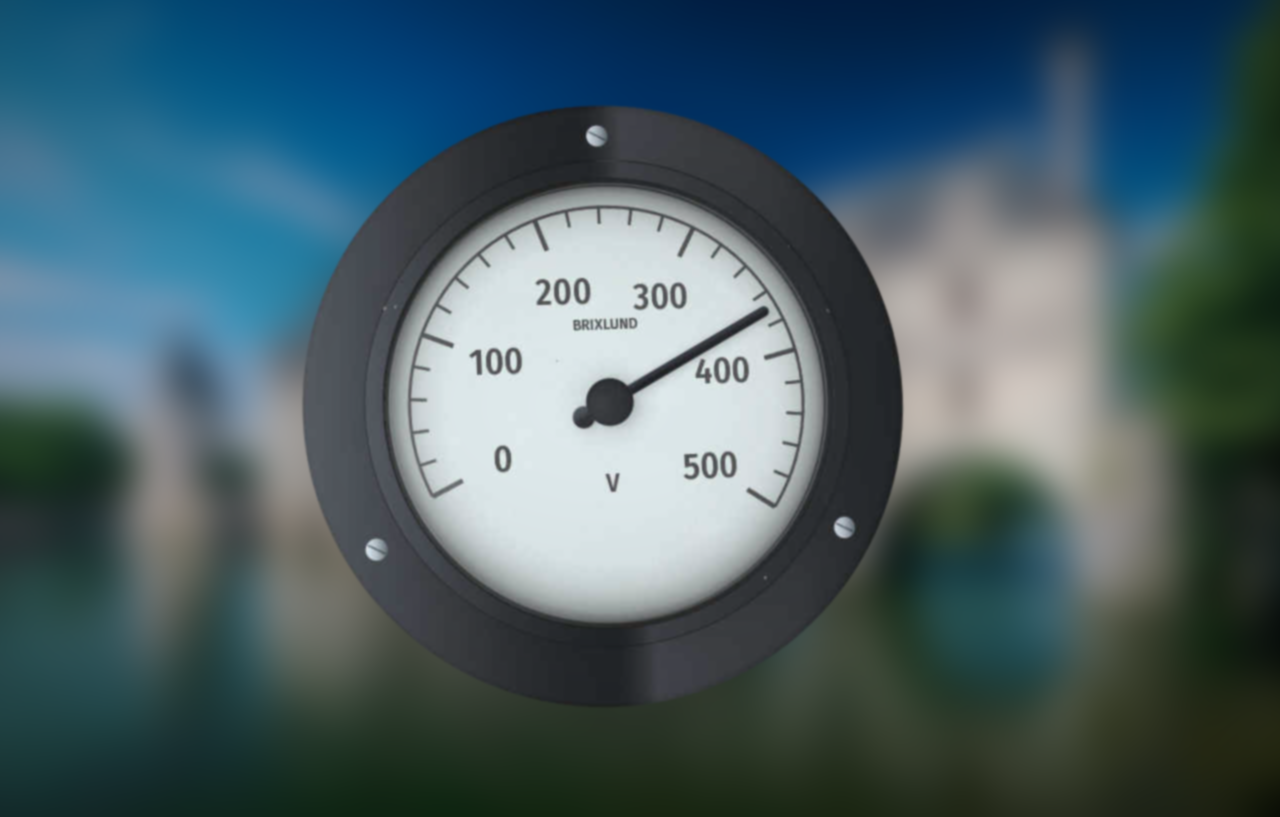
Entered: value=370 unit=V
